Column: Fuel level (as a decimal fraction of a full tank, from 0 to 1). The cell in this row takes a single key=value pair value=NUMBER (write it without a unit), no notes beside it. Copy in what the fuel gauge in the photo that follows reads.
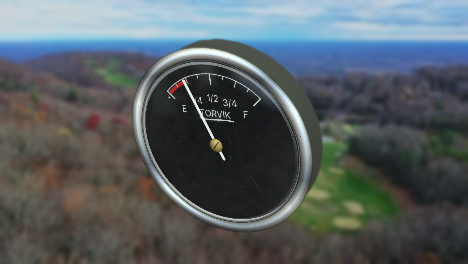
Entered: value=0.25
